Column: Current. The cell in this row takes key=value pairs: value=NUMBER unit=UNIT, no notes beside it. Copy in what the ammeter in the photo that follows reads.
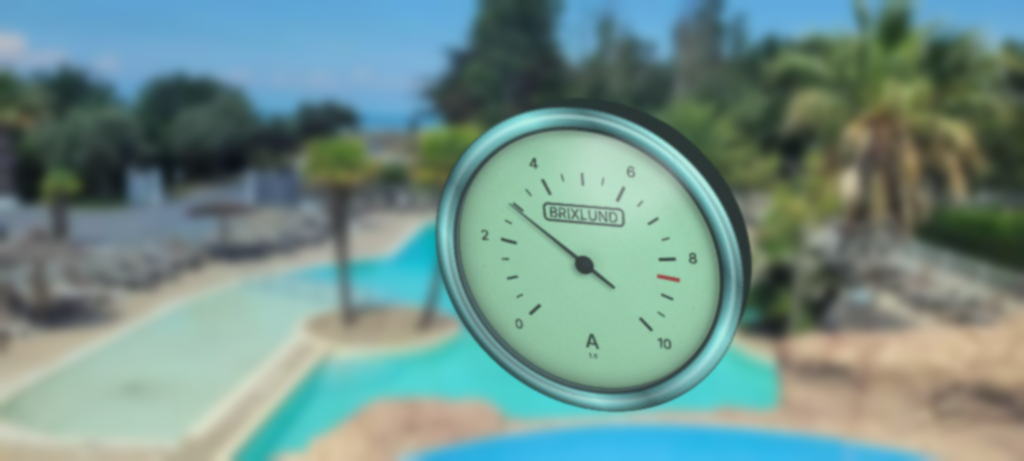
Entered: value=3 unit=A
